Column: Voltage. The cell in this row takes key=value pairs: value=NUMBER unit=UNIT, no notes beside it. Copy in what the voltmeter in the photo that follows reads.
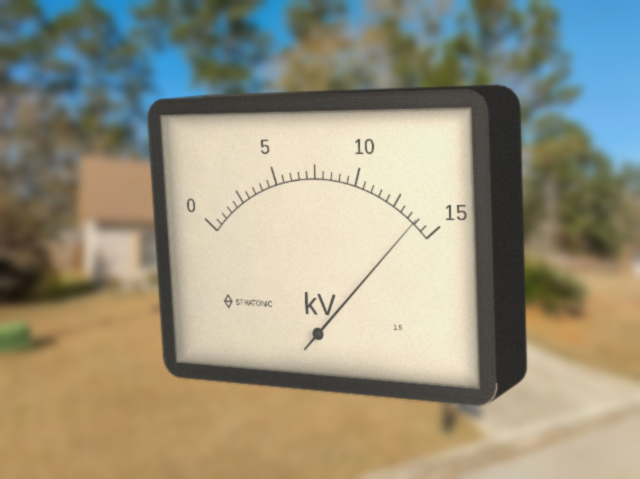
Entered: value=14 unit=kV
